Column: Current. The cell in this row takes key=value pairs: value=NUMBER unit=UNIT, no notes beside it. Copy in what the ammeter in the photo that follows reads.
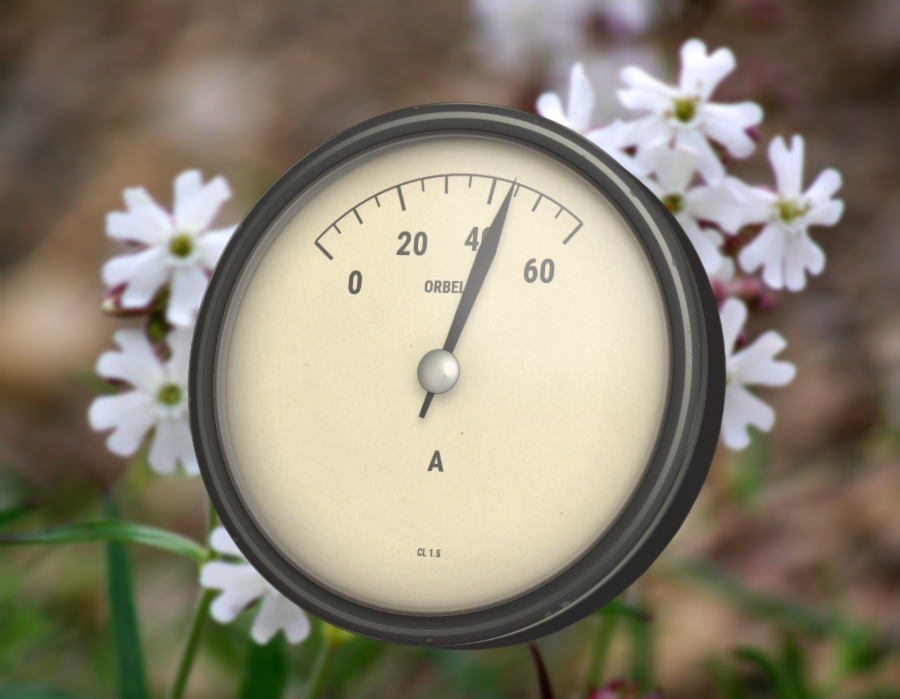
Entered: value=45 unit=A
